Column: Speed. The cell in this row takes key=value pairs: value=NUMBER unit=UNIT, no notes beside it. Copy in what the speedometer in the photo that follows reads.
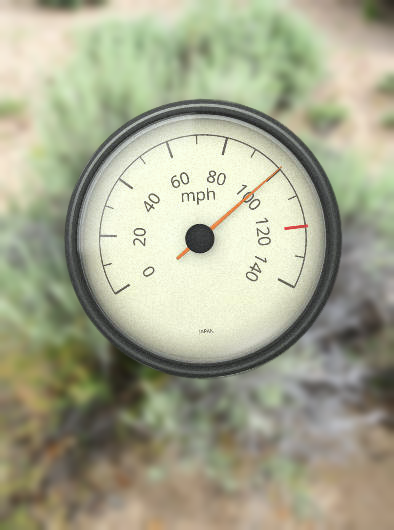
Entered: value=100 unit=mph
